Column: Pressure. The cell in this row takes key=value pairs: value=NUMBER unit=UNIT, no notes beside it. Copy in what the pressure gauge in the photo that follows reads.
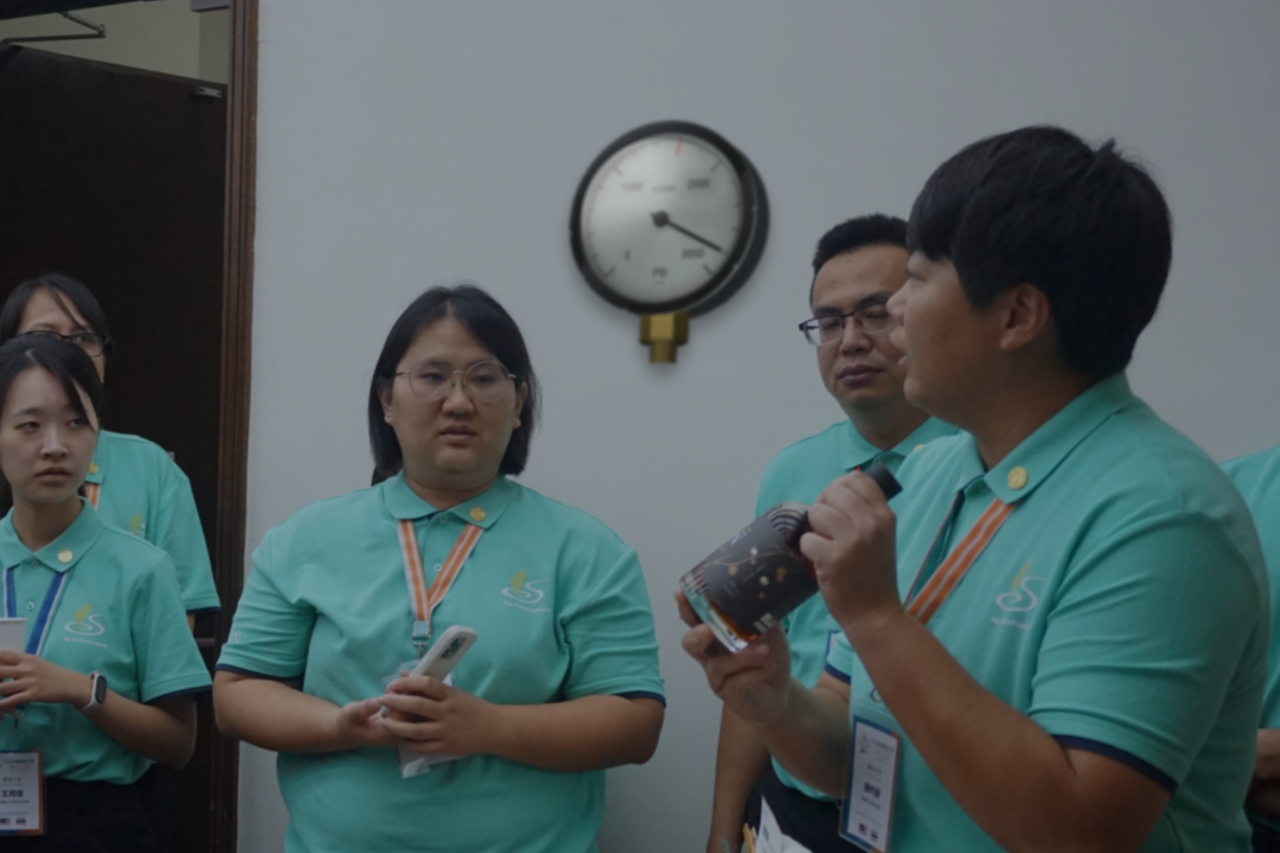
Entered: value=2800 unit=psi
